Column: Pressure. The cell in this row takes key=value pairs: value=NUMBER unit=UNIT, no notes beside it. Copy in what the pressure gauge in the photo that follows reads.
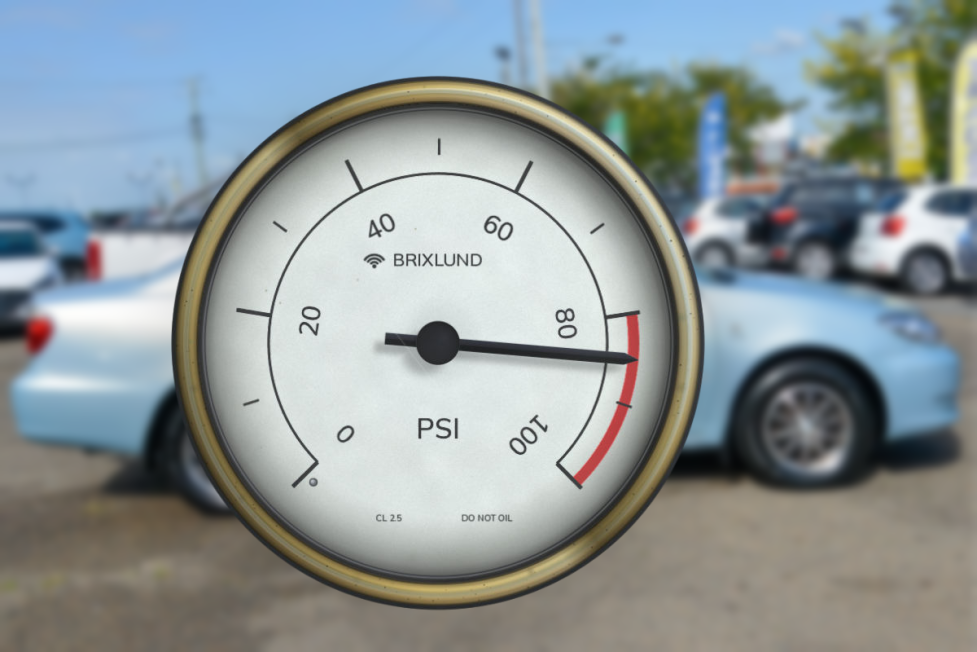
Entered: value=85 unit=psi
